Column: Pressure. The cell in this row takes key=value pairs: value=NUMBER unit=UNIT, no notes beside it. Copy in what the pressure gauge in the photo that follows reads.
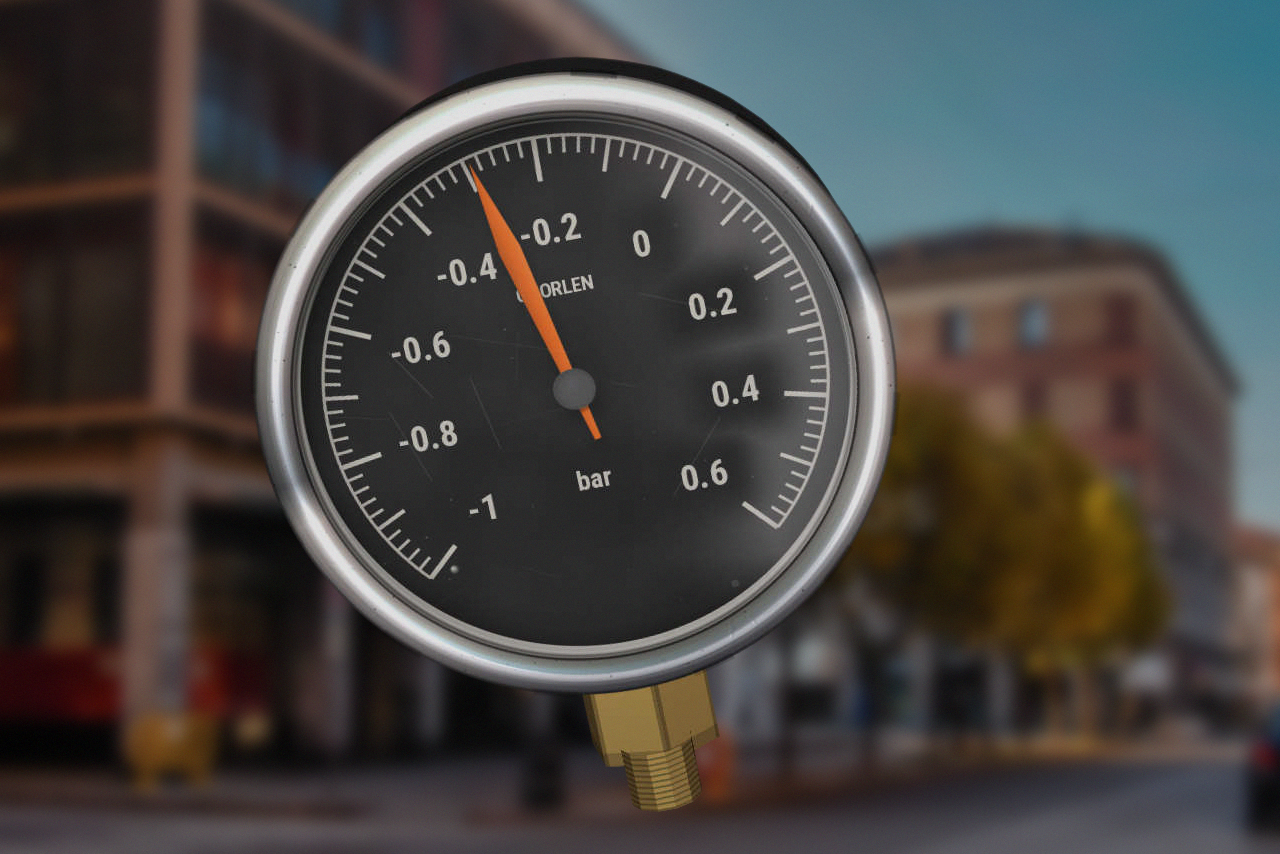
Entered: value=-0.29 unit=bar
